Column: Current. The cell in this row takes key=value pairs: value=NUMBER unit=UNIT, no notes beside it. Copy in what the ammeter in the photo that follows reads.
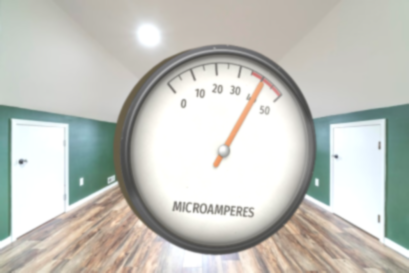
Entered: value=40 unit=µA
